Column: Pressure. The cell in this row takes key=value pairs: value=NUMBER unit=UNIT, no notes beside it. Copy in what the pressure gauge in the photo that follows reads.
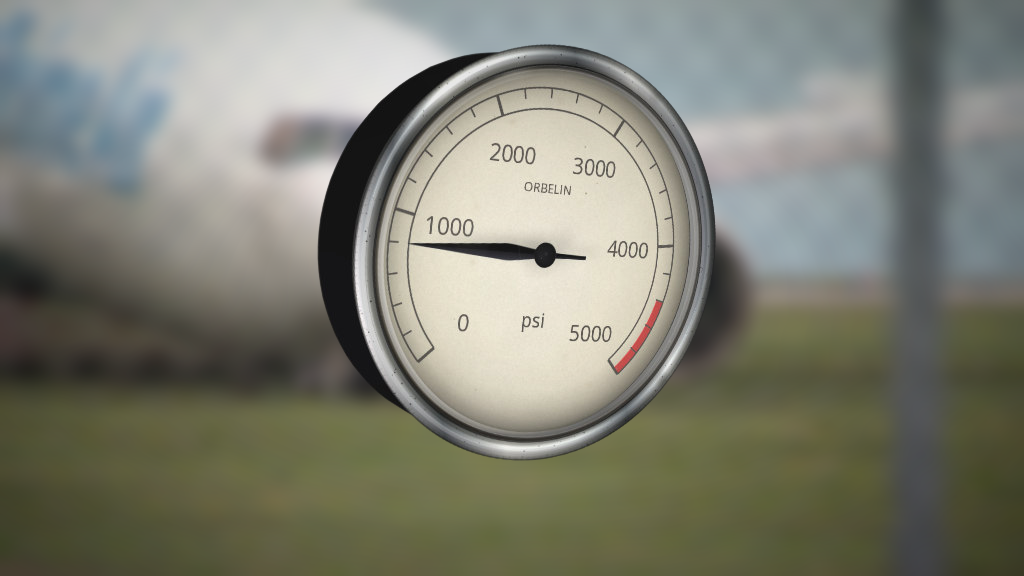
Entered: value=800 unit=psi
